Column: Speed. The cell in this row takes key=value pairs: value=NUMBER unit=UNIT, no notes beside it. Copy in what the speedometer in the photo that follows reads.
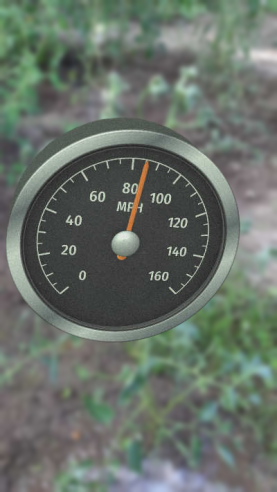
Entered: value=85 unit=mph
